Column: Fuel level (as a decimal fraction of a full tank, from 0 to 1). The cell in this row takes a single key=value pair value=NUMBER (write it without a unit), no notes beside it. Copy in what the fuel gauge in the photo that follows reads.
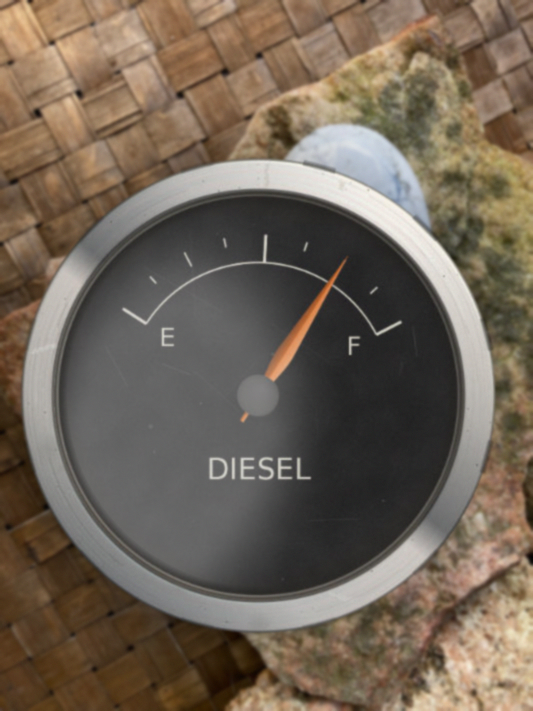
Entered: value=0.75
